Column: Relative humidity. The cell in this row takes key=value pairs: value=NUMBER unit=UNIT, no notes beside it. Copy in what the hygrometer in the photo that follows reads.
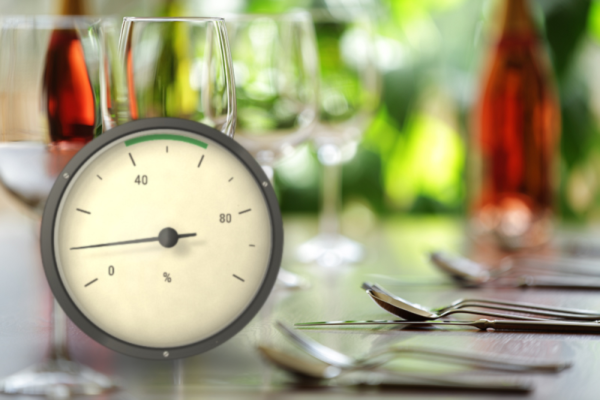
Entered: value=10 unit=%
